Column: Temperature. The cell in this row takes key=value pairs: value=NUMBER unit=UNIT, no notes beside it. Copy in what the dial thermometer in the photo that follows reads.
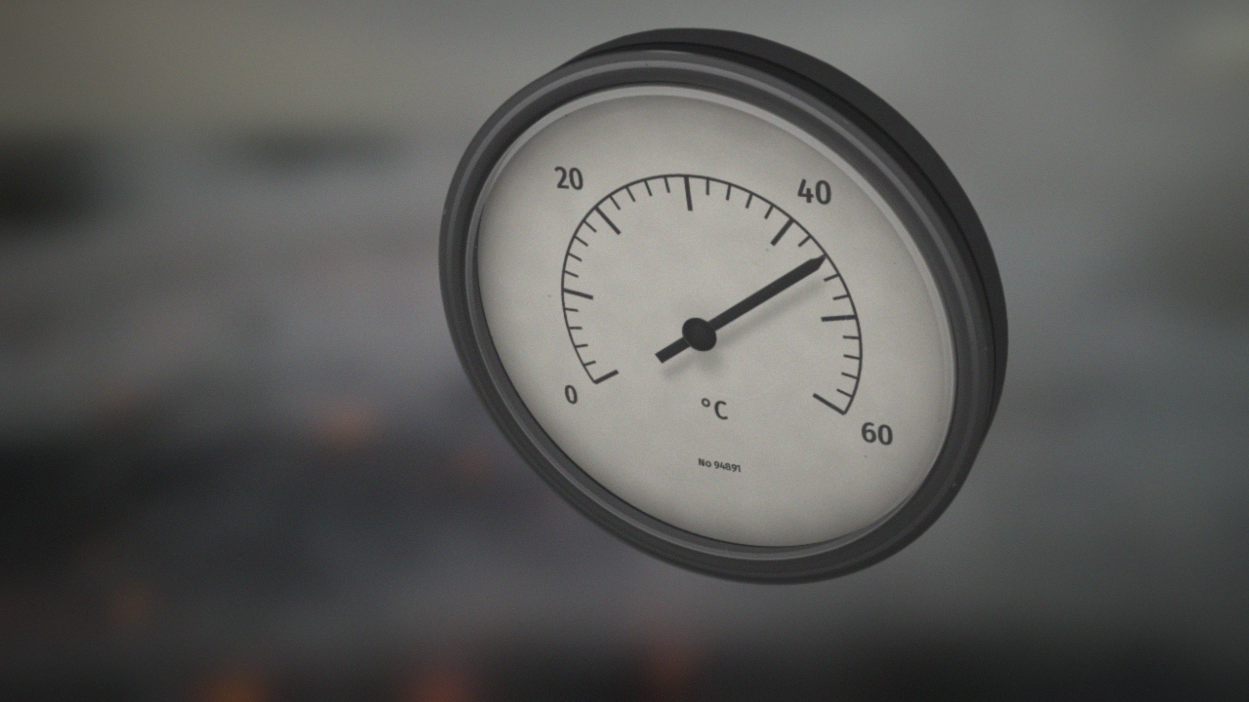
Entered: value=44 unit=°C
